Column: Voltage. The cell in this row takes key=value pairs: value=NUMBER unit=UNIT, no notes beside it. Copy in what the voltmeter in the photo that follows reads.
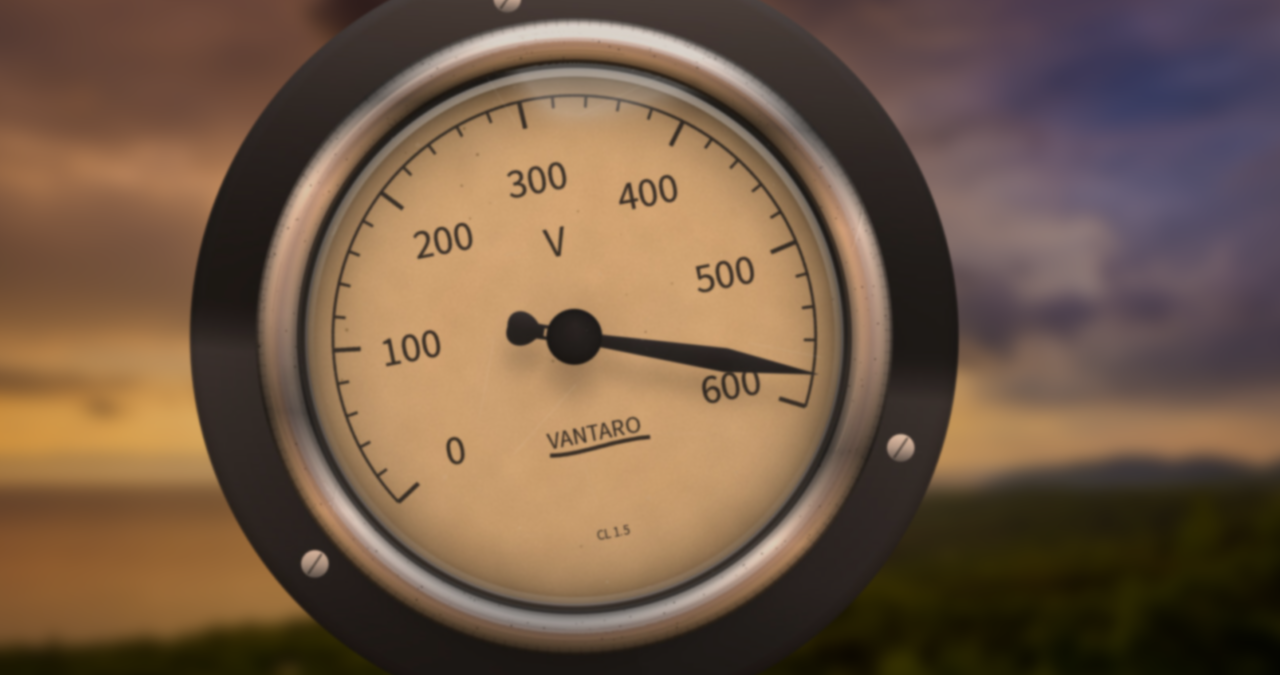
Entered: value=580 unit=V
